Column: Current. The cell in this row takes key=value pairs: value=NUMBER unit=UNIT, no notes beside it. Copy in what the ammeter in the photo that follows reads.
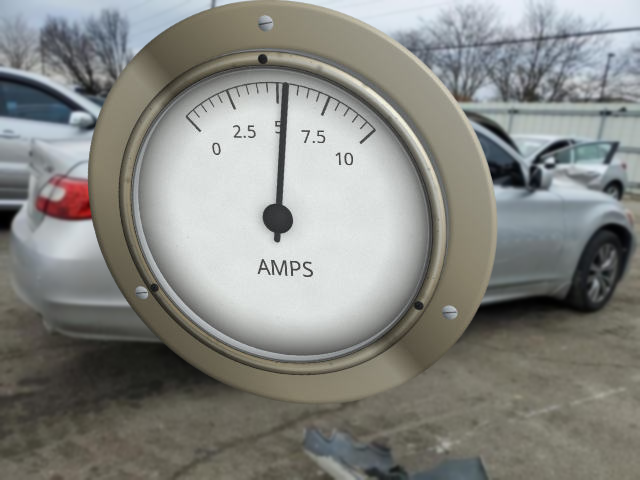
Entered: value=5.5 unit=A
